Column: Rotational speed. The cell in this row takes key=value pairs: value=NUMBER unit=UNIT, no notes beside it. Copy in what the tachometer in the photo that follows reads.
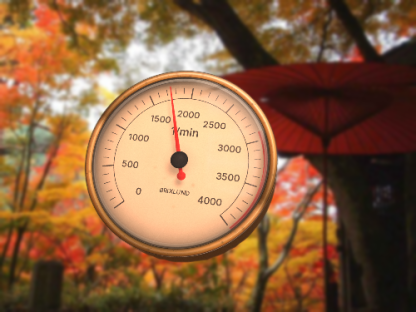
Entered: value=1750 unit=rpm
